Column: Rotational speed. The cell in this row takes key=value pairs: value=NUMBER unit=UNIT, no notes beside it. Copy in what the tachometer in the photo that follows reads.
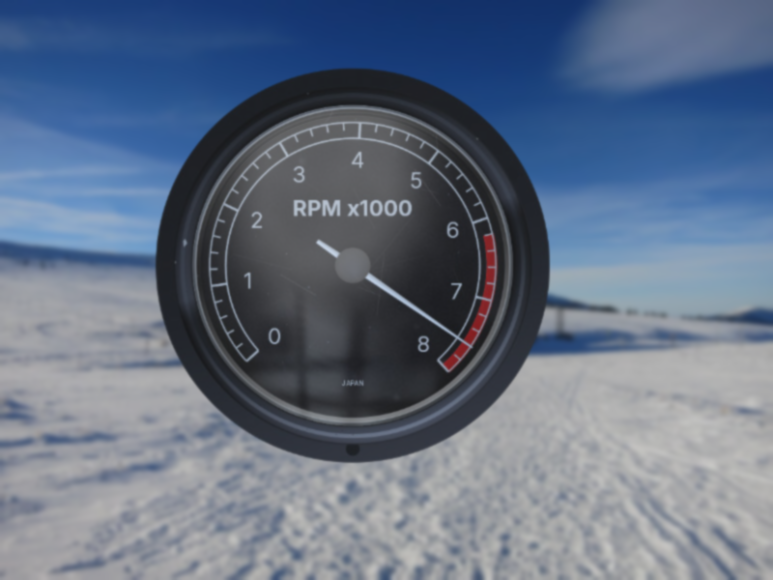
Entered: value=7600 unit=rpm
